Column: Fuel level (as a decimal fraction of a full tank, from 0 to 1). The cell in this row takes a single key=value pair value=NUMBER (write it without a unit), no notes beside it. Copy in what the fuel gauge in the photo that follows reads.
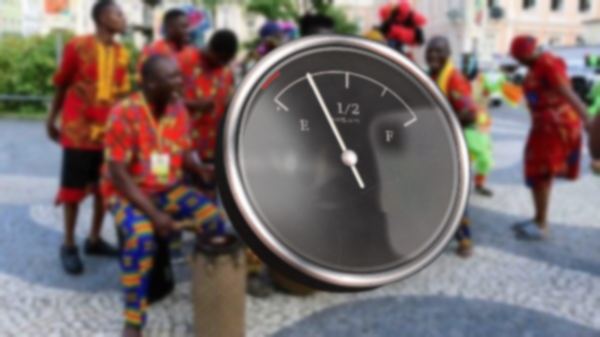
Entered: value=0.25
